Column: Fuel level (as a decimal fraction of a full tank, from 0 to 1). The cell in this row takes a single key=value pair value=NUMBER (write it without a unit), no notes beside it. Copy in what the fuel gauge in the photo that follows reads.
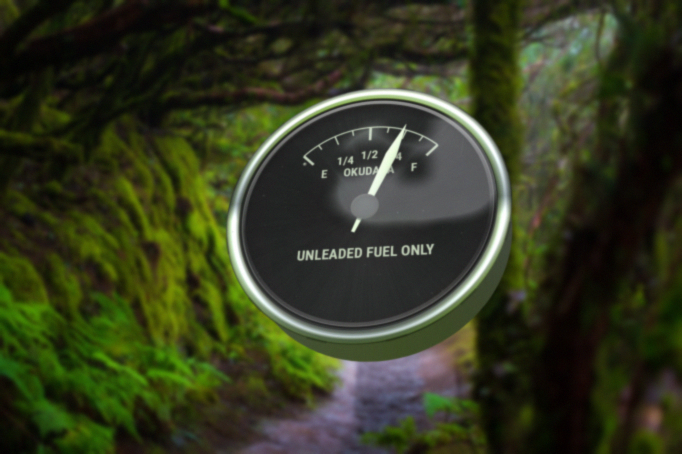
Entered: value=0.75
